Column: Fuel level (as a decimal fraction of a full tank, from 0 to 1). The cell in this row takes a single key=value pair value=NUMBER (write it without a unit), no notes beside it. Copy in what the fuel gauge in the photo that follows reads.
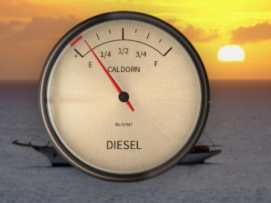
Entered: value=0.125
